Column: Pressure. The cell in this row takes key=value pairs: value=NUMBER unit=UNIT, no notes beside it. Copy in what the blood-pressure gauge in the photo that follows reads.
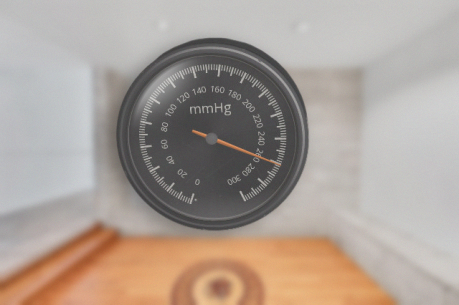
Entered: value=260 unit=mmHg
